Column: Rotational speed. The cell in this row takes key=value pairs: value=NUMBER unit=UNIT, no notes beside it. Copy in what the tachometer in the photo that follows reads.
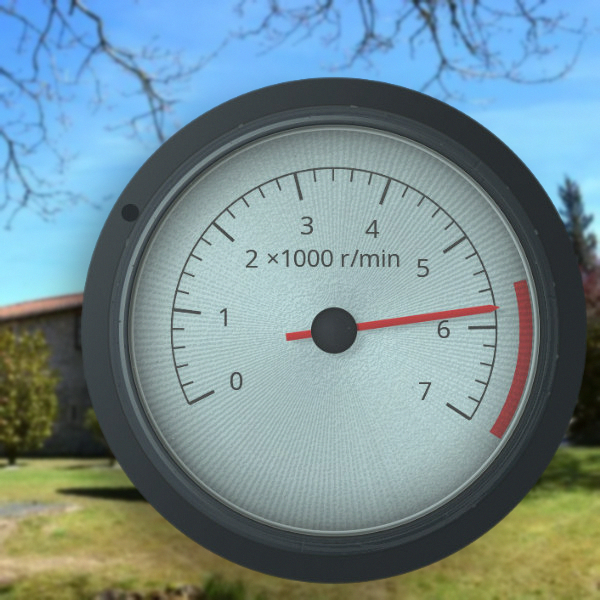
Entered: value=5800 unit=rpm
